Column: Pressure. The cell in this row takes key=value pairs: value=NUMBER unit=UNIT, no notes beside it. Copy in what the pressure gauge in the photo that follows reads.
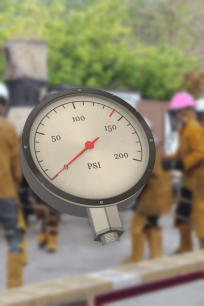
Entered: value=0 unit=psi
